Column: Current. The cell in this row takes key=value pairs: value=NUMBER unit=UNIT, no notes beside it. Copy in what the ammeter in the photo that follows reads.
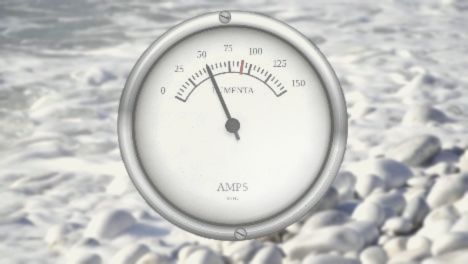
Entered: value=50 unit=A
